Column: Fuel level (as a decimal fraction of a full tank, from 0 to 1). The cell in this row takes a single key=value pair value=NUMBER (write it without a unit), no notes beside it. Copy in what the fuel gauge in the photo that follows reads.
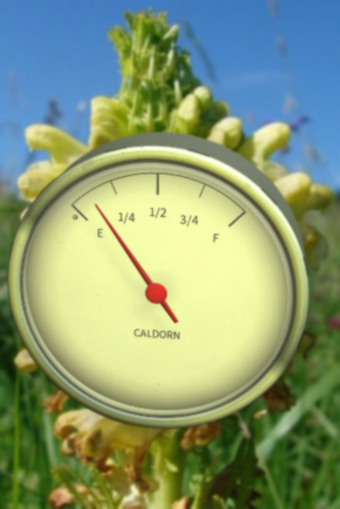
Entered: value=0.125
